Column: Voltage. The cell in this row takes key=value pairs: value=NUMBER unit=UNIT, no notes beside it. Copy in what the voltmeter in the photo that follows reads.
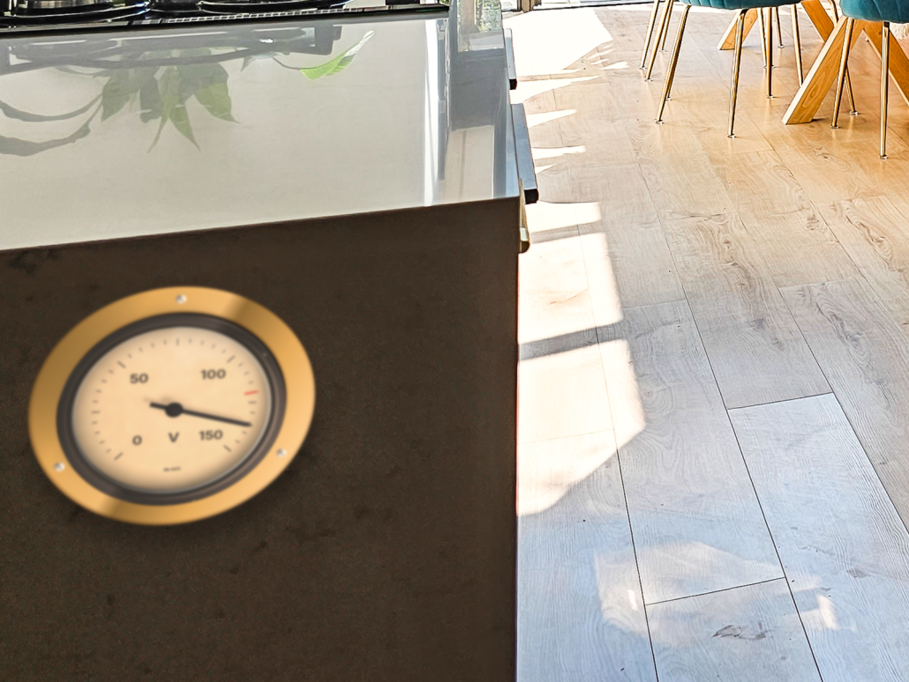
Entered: value=135 unit=V
